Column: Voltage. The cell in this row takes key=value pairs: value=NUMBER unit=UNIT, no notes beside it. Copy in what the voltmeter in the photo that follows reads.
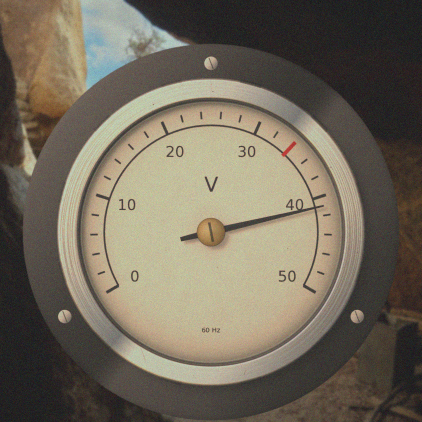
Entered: value=41 unit=V
